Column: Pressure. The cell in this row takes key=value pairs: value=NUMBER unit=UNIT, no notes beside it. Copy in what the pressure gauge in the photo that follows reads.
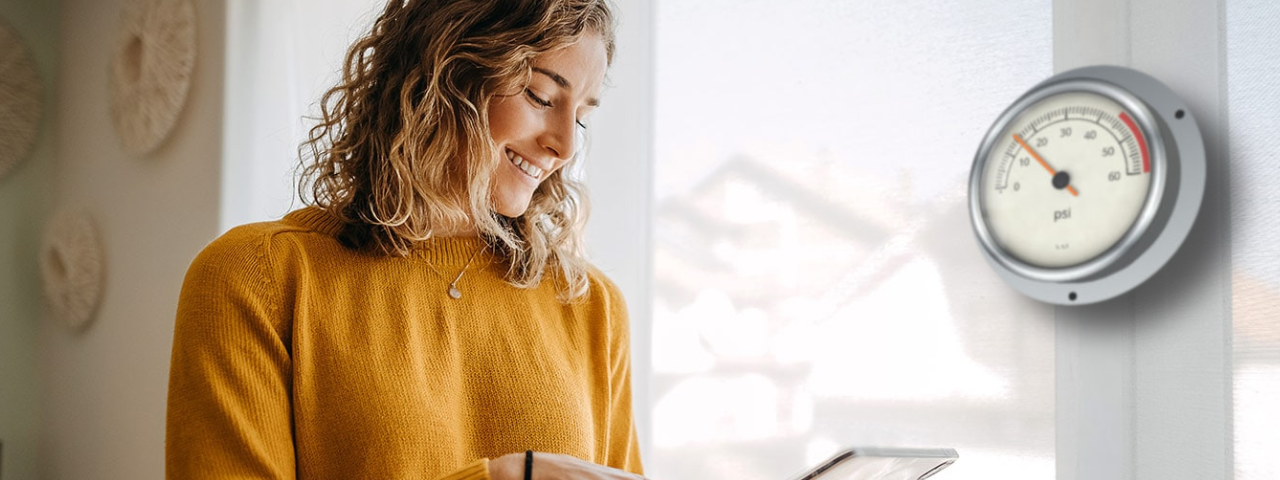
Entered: value=15 unit=psi
